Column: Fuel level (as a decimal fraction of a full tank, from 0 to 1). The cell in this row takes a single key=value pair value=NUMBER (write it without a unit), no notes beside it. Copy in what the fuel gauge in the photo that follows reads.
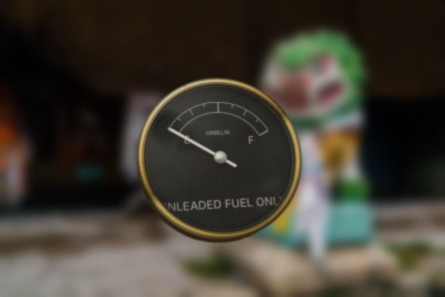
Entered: value=0
